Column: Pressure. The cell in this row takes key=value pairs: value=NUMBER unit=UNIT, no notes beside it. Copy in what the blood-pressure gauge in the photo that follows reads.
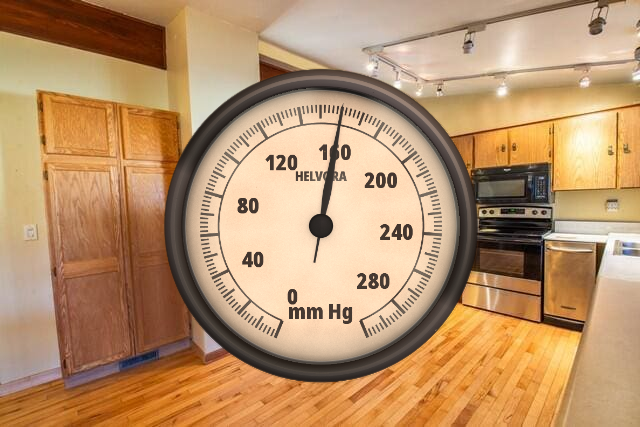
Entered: value=160 unit=mmHg
